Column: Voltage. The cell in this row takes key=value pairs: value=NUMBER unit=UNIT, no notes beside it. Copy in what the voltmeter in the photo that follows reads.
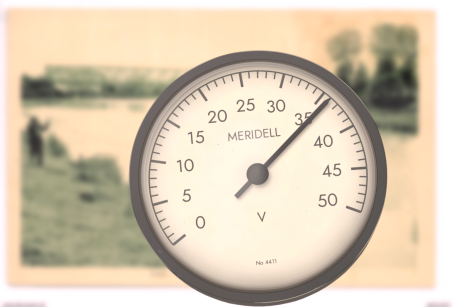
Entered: value=36 unit=V
